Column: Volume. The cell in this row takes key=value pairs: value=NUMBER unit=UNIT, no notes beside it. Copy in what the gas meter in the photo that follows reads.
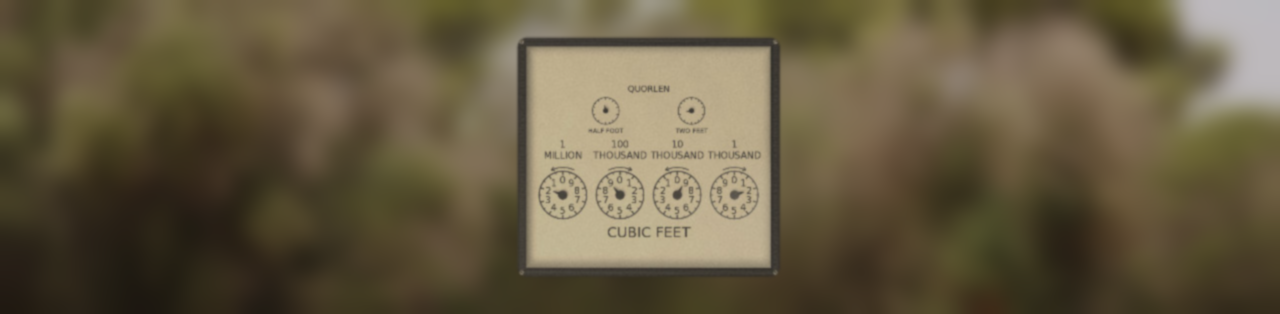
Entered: value=189200 unit=ft³
